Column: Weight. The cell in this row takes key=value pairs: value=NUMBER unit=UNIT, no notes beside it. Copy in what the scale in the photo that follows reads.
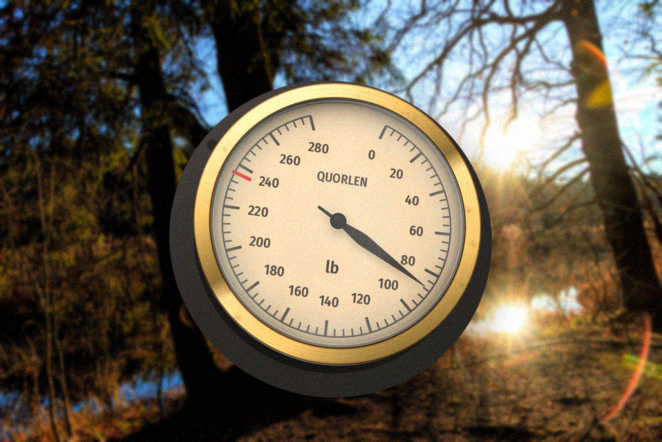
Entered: value=88 unit=lb
